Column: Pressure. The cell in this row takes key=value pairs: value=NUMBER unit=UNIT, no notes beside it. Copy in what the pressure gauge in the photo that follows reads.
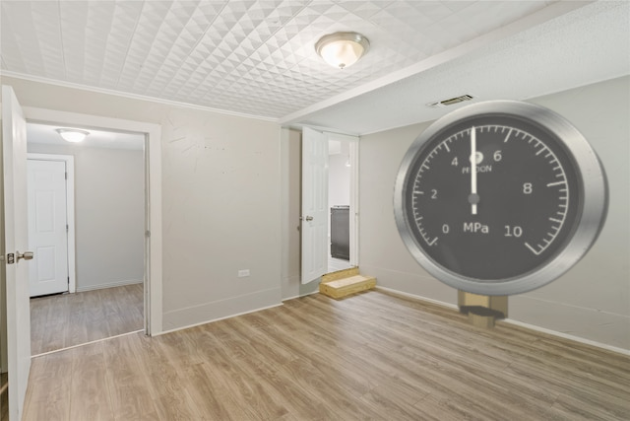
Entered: value=5 unit=MPa
